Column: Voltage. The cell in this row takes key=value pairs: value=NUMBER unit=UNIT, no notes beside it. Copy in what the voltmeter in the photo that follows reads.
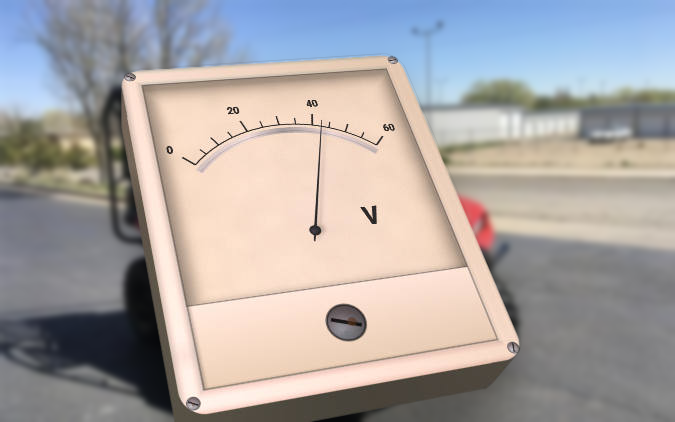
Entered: value=42.5 unit=V
